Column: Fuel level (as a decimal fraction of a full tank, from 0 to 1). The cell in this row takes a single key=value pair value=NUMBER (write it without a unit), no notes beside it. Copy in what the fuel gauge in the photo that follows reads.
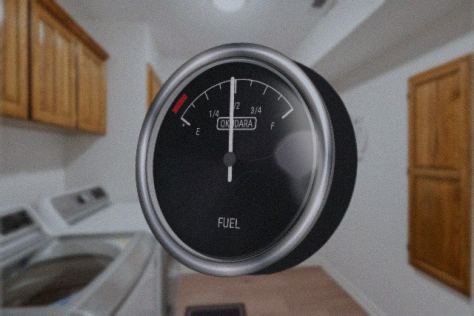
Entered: value=0.5
